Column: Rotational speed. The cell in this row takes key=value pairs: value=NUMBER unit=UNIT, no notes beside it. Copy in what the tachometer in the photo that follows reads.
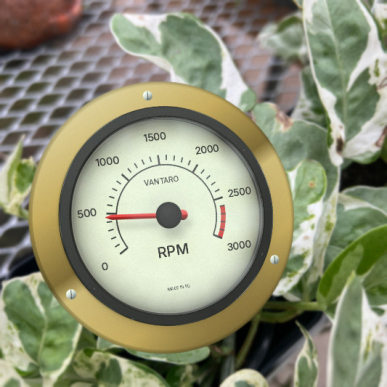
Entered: value=450 unit=rpm
